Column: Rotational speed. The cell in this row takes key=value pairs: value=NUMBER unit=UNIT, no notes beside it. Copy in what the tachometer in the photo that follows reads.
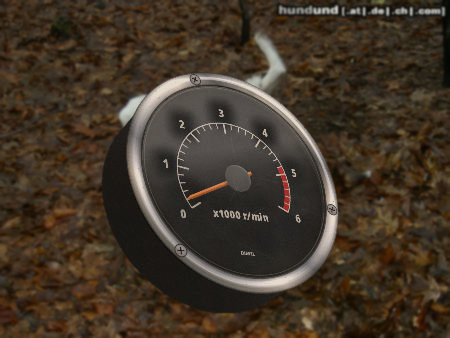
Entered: value=200 unit=rpm
